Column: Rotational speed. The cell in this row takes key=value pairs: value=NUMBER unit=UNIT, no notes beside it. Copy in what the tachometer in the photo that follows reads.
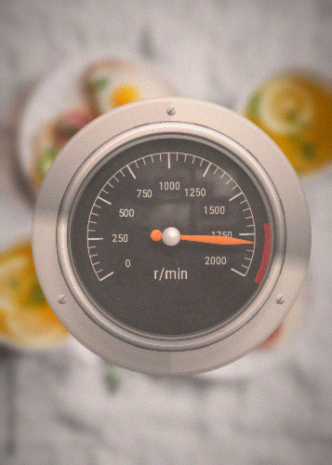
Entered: value=1800 unit=rpm
